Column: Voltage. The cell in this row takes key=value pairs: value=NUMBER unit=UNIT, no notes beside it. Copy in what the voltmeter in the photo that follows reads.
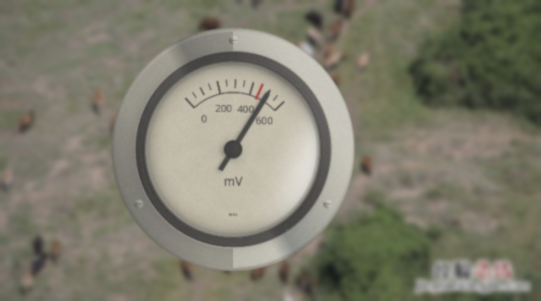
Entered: value=500 unit=mV
